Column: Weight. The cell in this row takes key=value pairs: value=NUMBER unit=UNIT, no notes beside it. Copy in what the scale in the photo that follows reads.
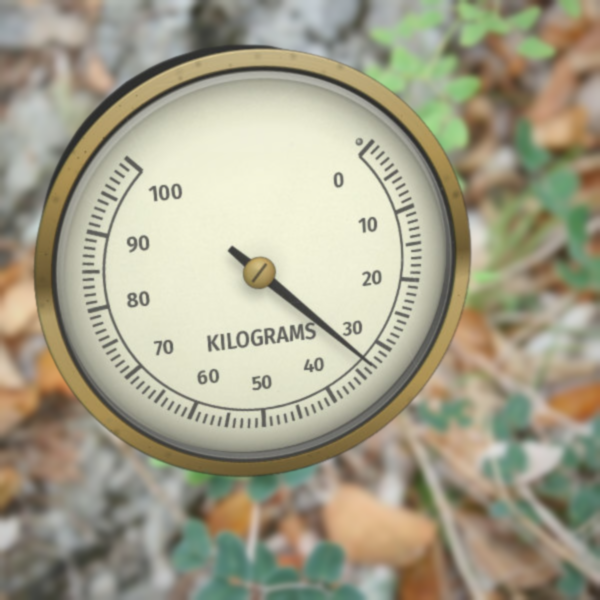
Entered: value=33 unit=kg
